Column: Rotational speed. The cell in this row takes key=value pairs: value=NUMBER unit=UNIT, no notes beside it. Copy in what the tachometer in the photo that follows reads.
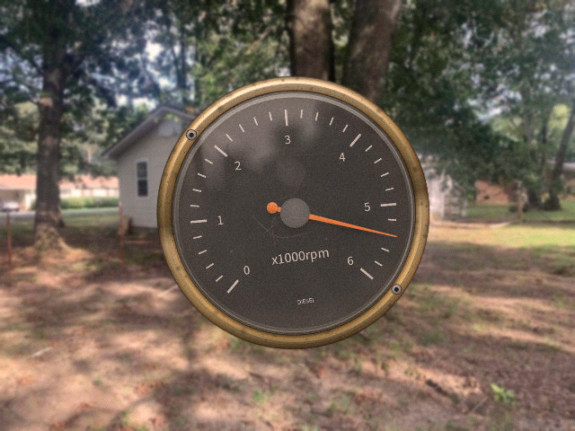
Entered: value=5400 unit=rpm
